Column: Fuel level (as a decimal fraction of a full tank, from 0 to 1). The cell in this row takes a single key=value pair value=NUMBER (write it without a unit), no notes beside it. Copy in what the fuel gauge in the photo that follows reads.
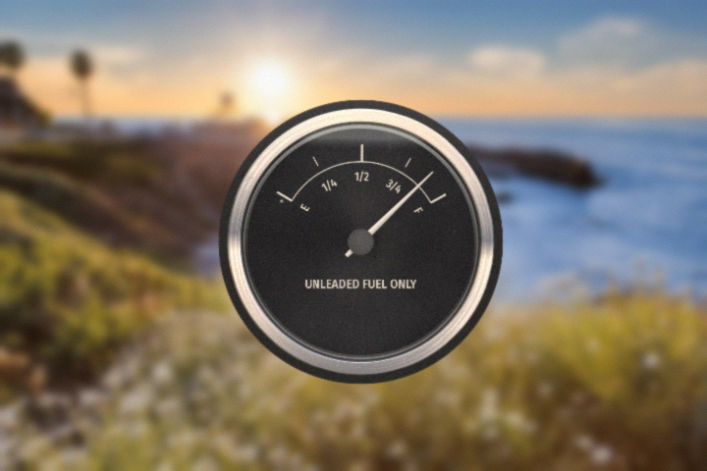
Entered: value=0.875
